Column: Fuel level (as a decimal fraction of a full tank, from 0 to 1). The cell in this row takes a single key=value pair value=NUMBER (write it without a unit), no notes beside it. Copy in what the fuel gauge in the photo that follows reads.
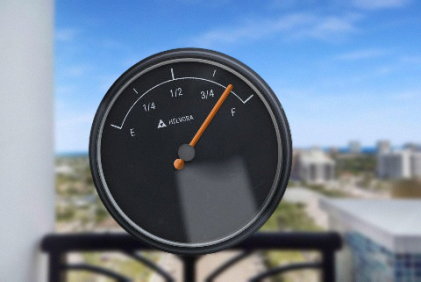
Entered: value=0.875
